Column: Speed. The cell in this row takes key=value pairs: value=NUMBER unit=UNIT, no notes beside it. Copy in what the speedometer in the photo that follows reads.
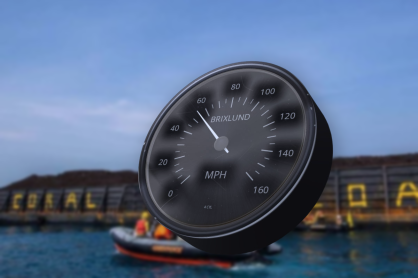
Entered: value=55 unit=mph
